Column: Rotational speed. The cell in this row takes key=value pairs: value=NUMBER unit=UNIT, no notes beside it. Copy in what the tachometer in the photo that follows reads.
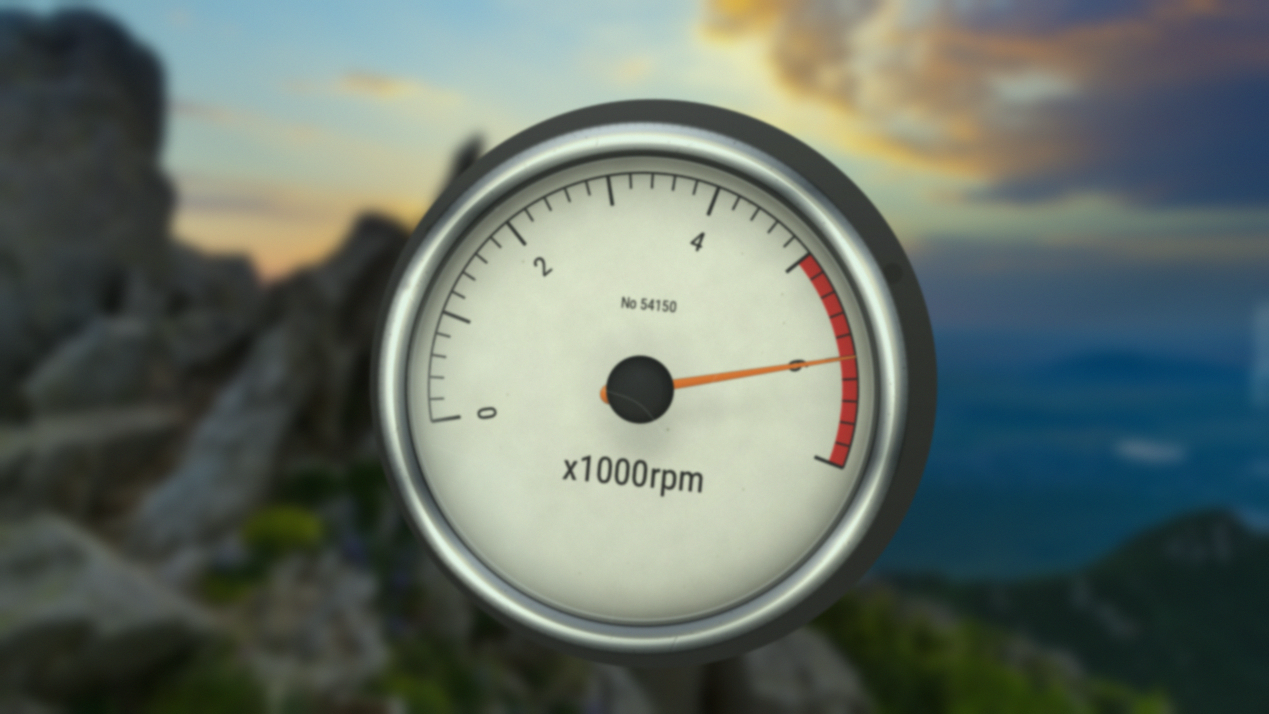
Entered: value=6000 unit=rpm
